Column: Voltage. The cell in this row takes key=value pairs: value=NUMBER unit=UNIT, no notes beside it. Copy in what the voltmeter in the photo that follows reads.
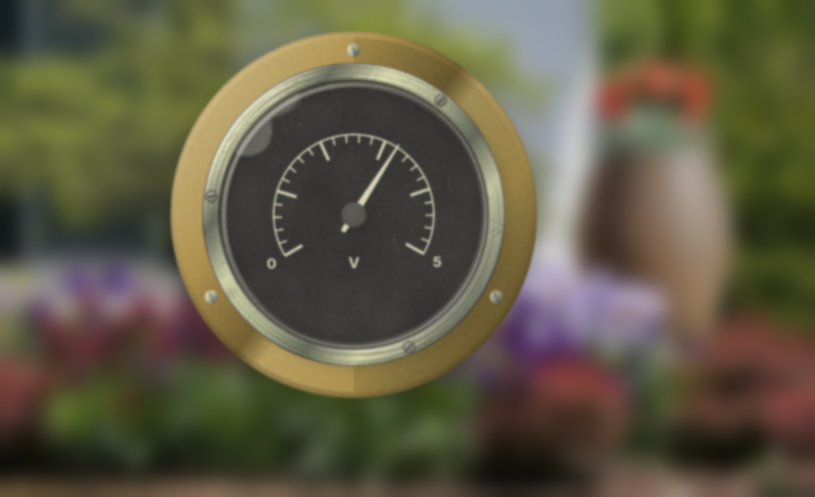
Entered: value=3.2 unit=V
